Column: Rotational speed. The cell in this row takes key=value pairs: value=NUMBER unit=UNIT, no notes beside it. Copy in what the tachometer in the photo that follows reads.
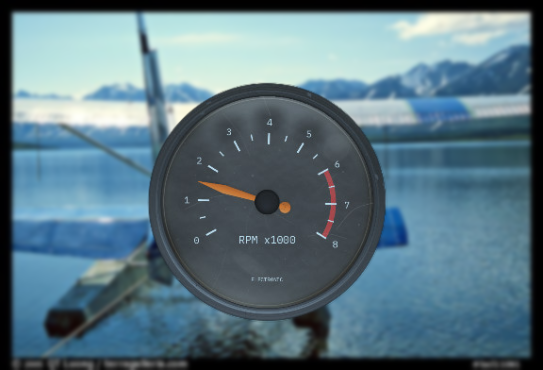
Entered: value=1500 unit=rpm
